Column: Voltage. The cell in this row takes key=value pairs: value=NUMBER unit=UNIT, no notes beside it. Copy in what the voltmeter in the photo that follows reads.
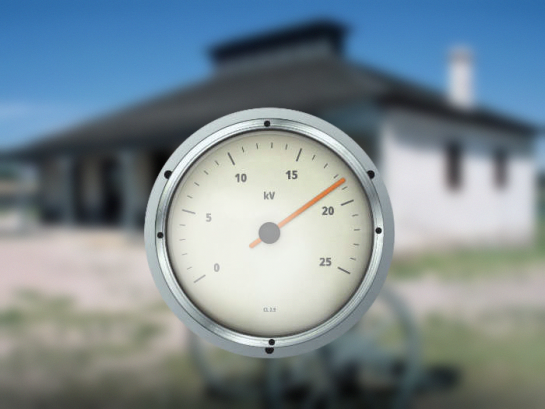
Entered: value=18.5 unit=kV
